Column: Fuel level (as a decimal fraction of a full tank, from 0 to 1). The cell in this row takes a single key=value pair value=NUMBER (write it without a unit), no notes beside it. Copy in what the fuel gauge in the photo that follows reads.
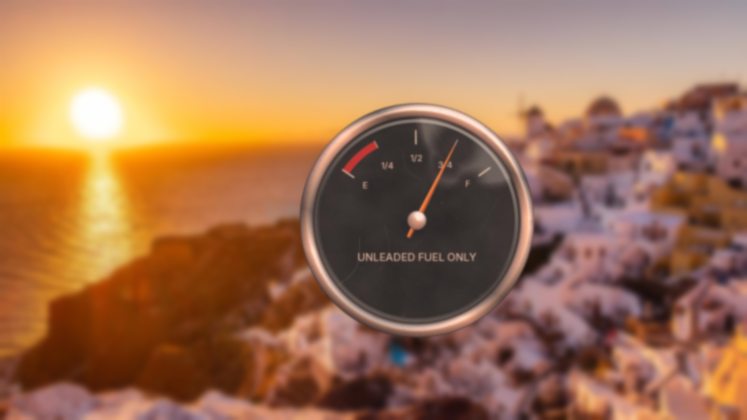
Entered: value=0.75
